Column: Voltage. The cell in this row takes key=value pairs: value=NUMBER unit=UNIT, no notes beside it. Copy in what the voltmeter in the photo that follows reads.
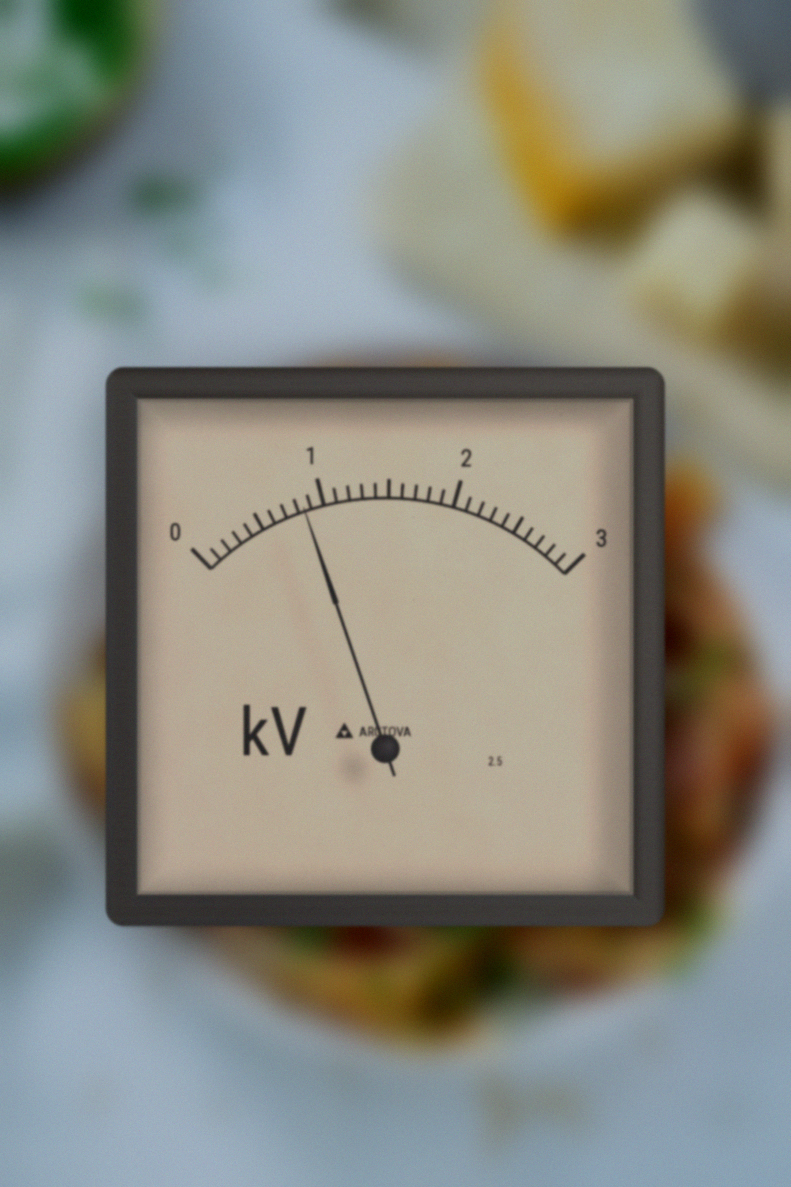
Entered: value=0.85 unit=kV
